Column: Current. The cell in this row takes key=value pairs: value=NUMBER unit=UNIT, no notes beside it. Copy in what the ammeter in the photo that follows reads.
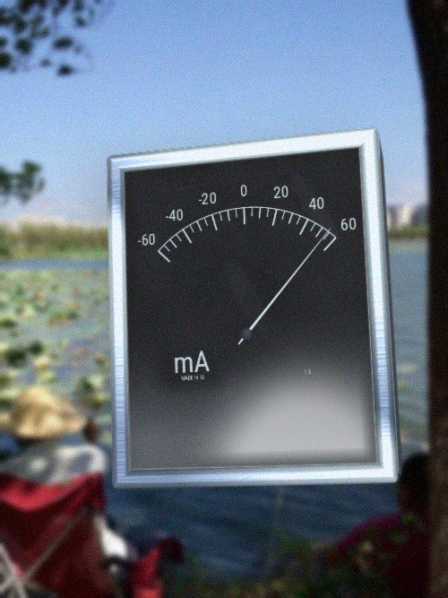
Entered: value=55 unit=mA
